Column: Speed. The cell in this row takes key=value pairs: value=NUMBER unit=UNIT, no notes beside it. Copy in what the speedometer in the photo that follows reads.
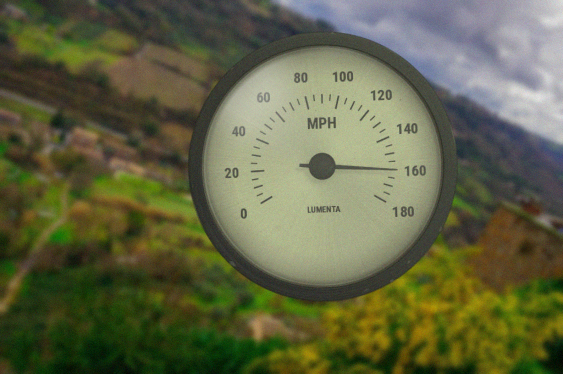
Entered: value=160 unit=mph
